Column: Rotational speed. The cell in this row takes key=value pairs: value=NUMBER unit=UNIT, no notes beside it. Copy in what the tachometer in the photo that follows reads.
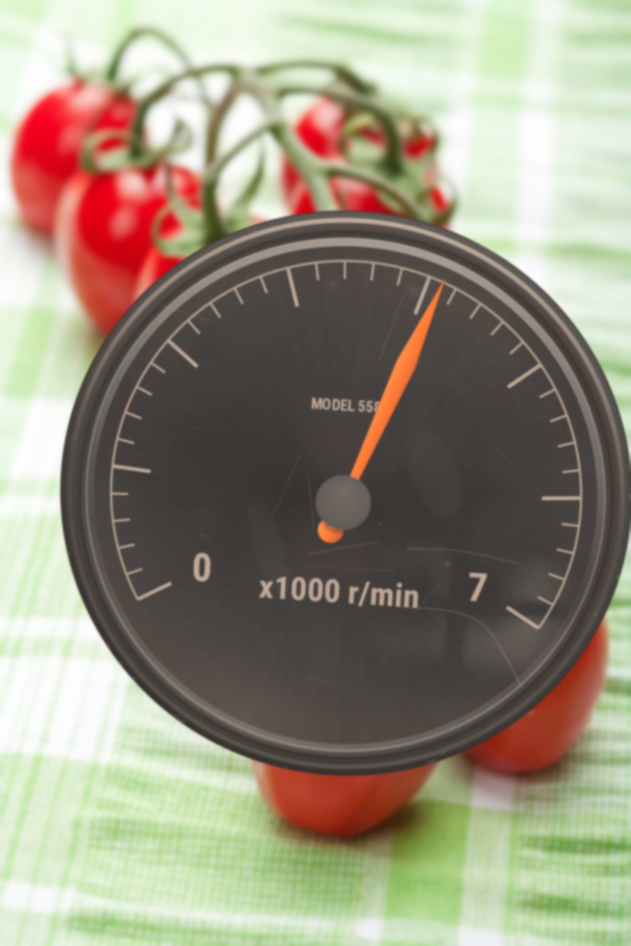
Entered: value=4100 unit=rpm
